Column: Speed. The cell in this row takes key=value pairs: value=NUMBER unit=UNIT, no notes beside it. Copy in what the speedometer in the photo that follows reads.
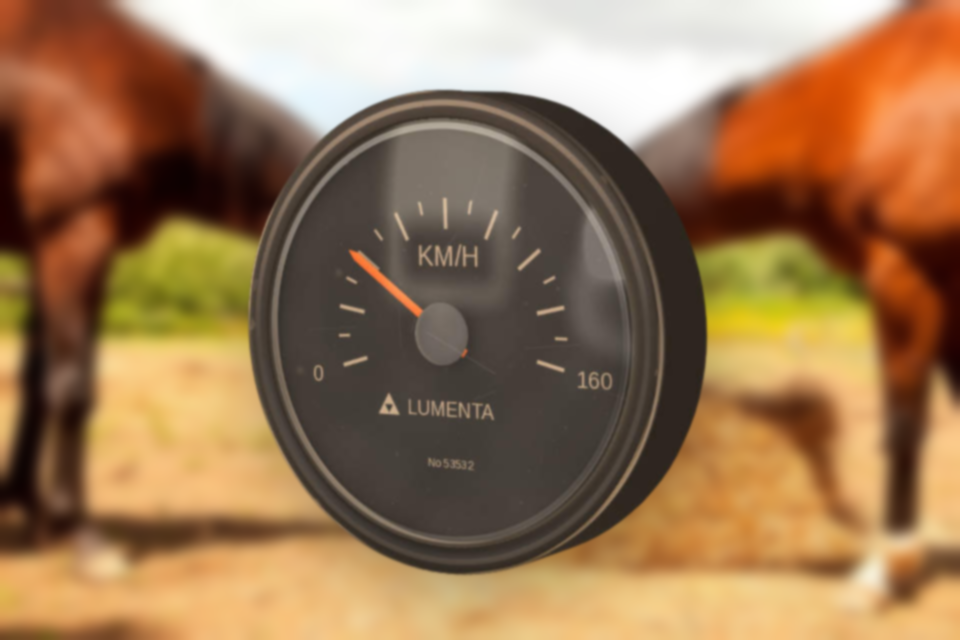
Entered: value=40 unit=km/h
